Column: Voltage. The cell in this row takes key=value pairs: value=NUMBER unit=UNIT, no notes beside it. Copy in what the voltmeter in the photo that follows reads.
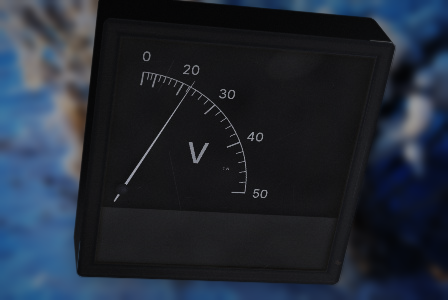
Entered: value=22 unit=V
